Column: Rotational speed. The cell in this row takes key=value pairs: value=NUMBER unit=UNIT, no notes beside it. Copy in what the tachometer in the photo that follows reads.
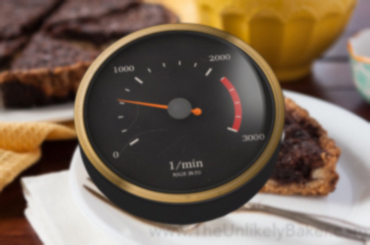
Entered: value=600 unit=rpm
